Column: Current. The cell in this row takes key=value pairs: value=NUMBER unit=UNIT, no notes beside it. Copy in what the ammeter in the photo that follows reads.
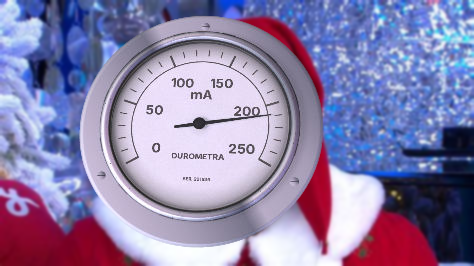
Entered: value=210 unit=mA
